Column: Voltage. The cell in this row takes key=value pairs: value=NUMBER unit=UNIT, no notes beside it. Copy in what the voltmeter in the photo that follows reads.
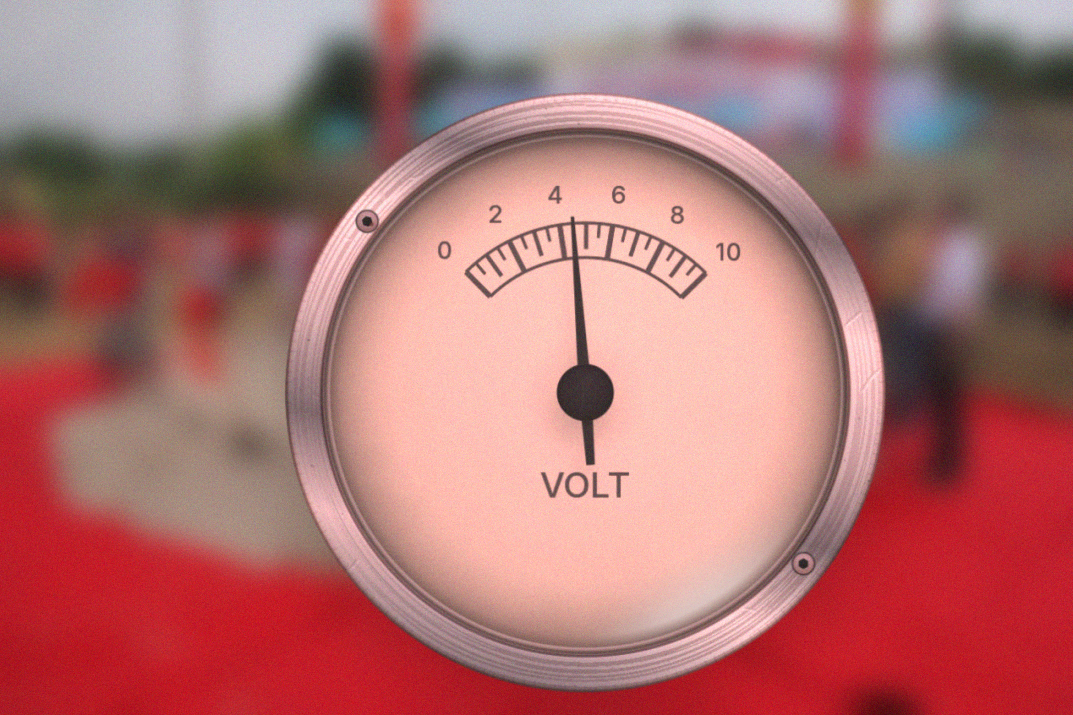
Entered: value=4.5 unit=V
